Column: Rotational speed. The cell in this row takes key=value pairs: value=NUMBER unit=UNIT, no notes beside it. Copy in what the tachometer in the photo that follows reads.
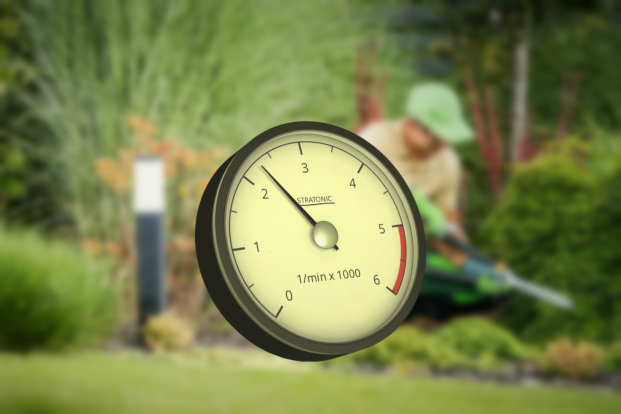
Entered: value=2250 unit=rpm
